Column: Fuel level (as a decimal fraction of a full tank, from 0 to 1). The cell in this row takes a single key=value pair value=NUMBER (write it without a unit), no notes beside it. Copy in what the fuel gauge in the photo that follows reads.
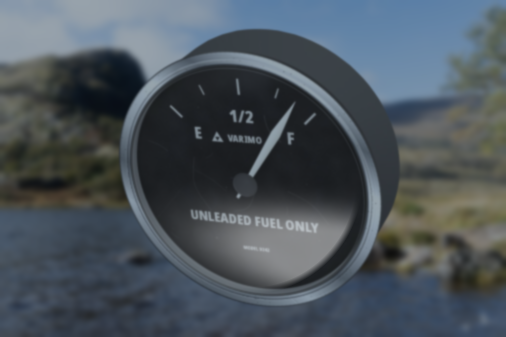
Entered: value=0.875
